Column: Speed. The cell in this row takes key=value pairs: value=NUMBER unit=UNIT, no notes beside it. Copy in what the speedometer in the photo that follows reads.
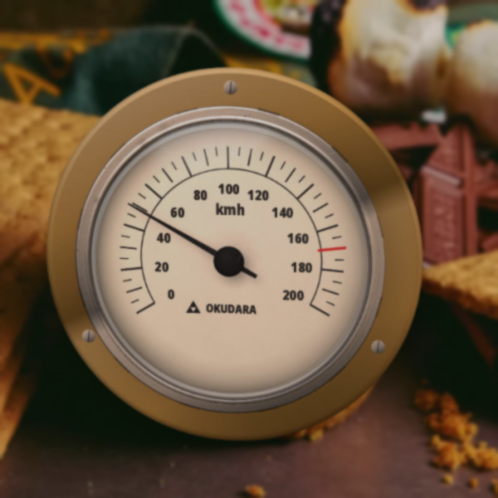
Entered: value=50 unit=km/h
